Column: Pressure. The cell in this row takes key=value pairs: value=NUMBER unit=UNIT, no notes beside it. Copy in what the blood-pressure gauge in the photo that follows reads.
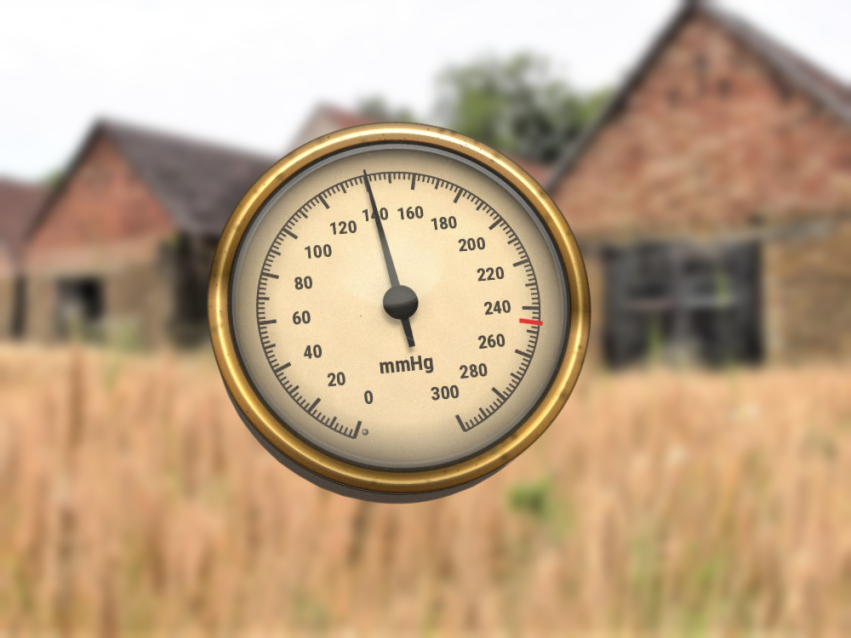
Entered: value=140 unit=mmHg
